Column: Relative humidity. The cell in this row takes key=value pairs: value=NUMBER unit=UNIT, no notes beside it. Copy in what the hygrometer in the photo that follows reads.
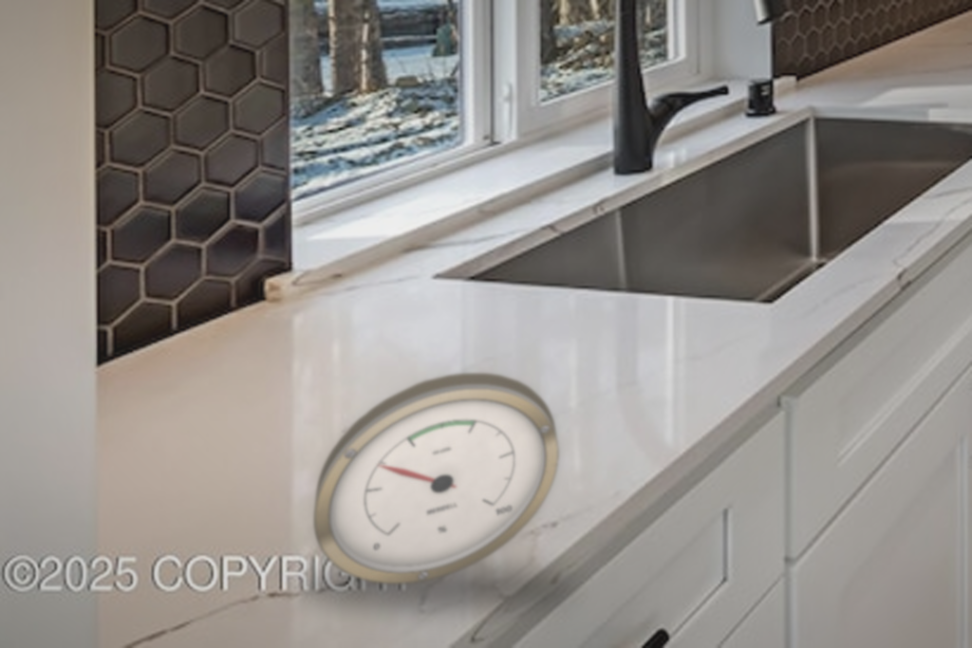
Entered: value=30 unit=%
